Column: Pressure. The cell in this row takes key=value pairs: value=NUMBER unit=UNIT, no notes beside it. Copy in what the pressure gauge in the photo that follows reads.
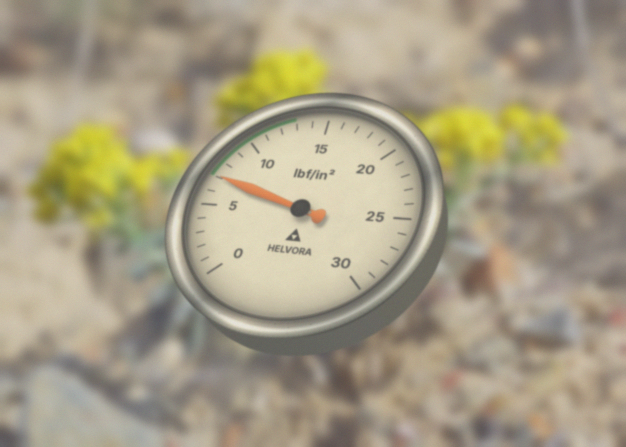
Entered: value=7 unit=psi
